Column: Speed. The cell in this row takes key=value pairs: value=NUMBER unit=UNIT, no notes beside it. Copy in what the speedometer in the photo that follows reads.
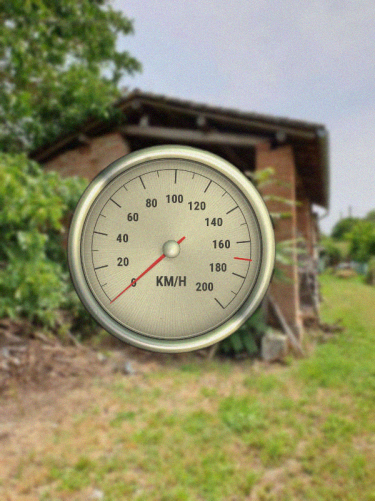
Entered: value=0 unit=km/h
